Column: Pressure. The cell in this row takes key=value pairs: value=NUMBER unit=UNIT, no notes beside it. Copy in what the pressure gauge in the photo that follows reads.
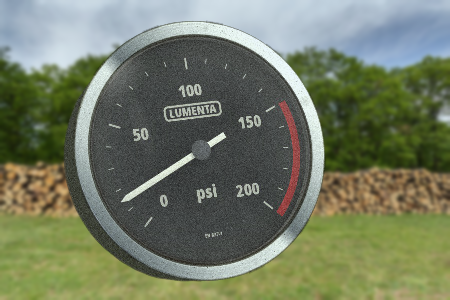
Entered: value=15 unit=psi
